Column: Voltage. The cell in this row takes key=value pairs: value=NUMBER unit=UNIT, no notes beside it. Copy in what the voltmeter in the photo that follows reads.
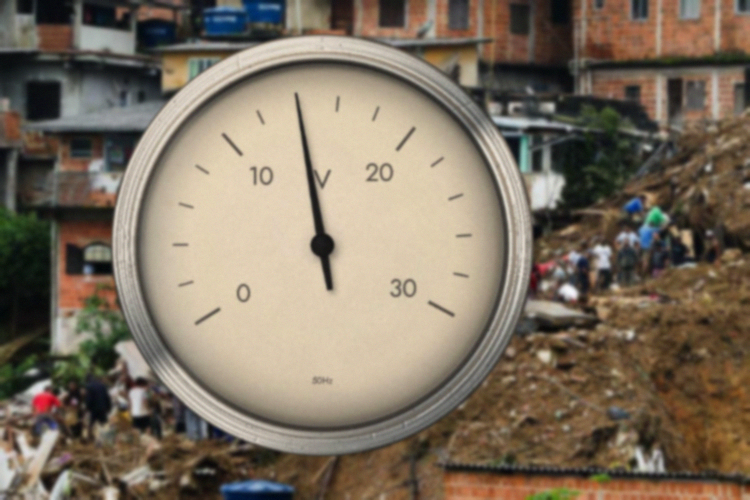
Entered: value=14 unit=V
